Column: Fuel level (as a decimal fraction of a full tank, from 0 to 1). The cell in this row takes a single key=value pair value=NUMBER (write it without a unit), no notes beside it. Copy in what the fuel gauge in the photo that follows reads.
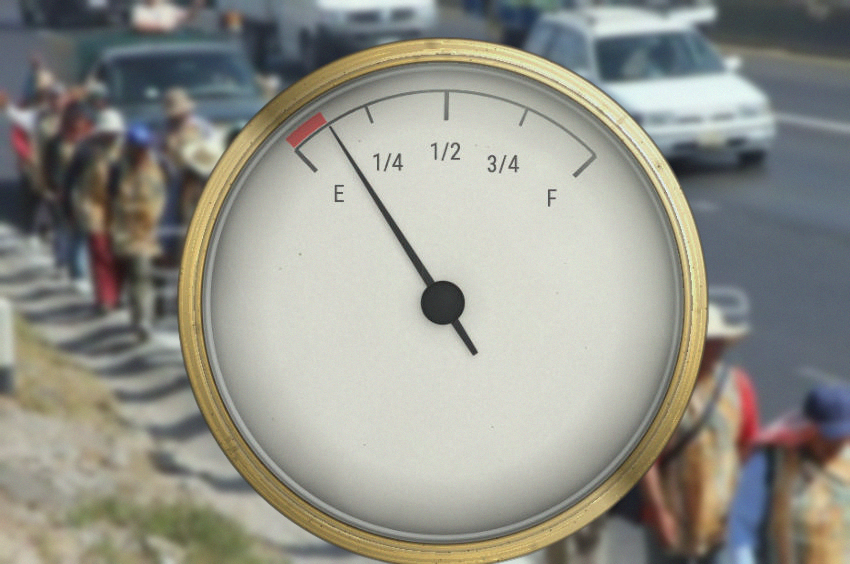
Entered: value=0.125
